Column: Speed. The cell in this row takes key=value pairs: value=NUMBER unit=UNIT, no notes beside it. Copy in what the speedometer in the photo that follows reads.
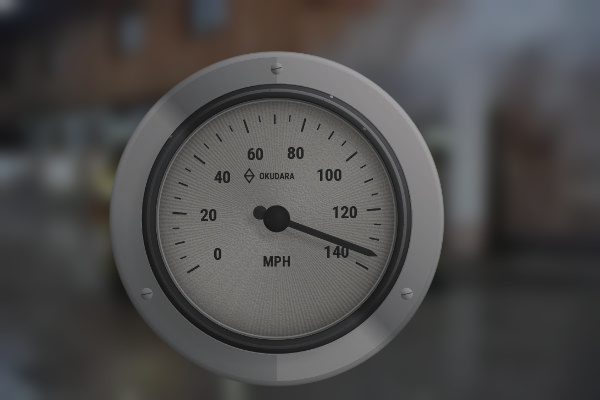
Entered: value=135 unit=mph
